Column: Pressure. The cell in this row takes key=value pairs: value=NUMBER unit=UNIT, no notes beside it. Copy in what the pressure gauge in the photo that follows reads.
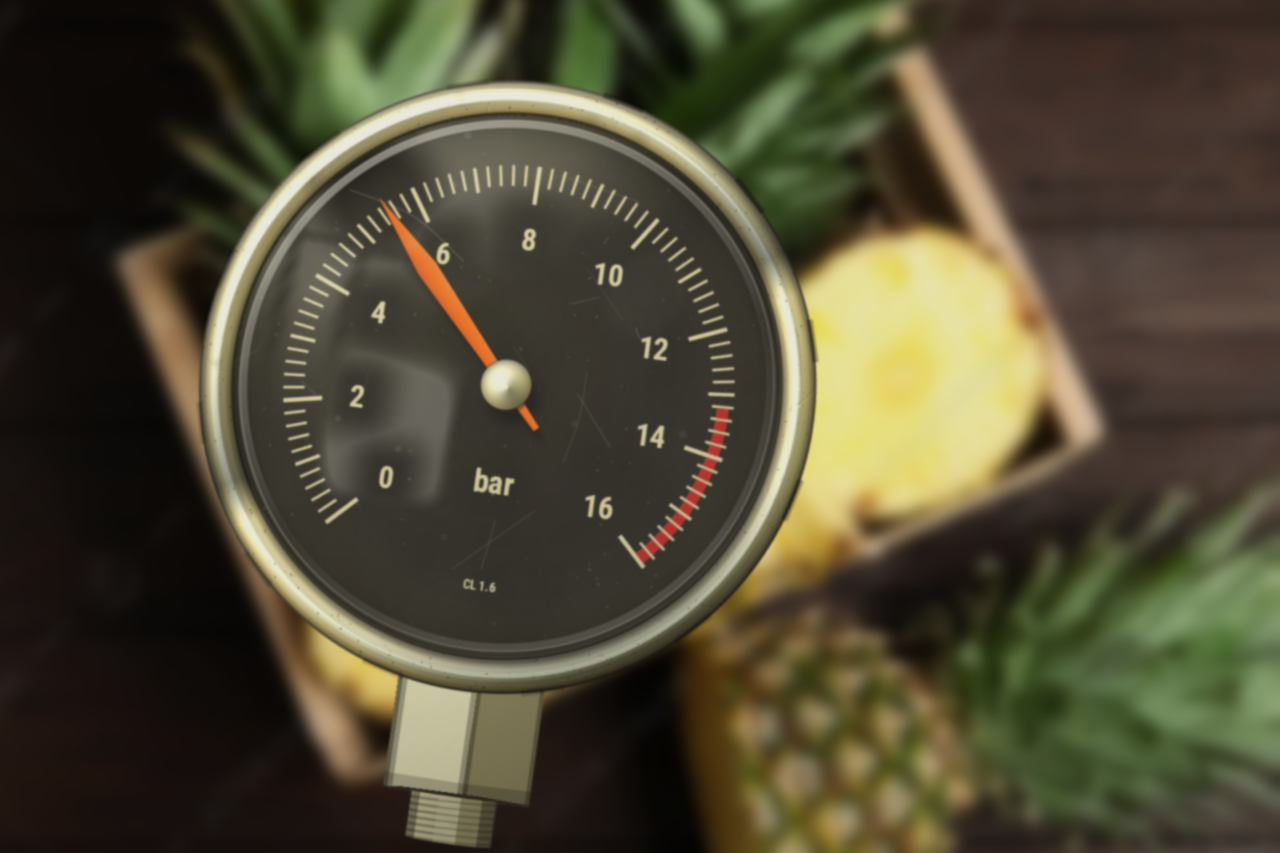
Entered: value=5.5 unit=bar
